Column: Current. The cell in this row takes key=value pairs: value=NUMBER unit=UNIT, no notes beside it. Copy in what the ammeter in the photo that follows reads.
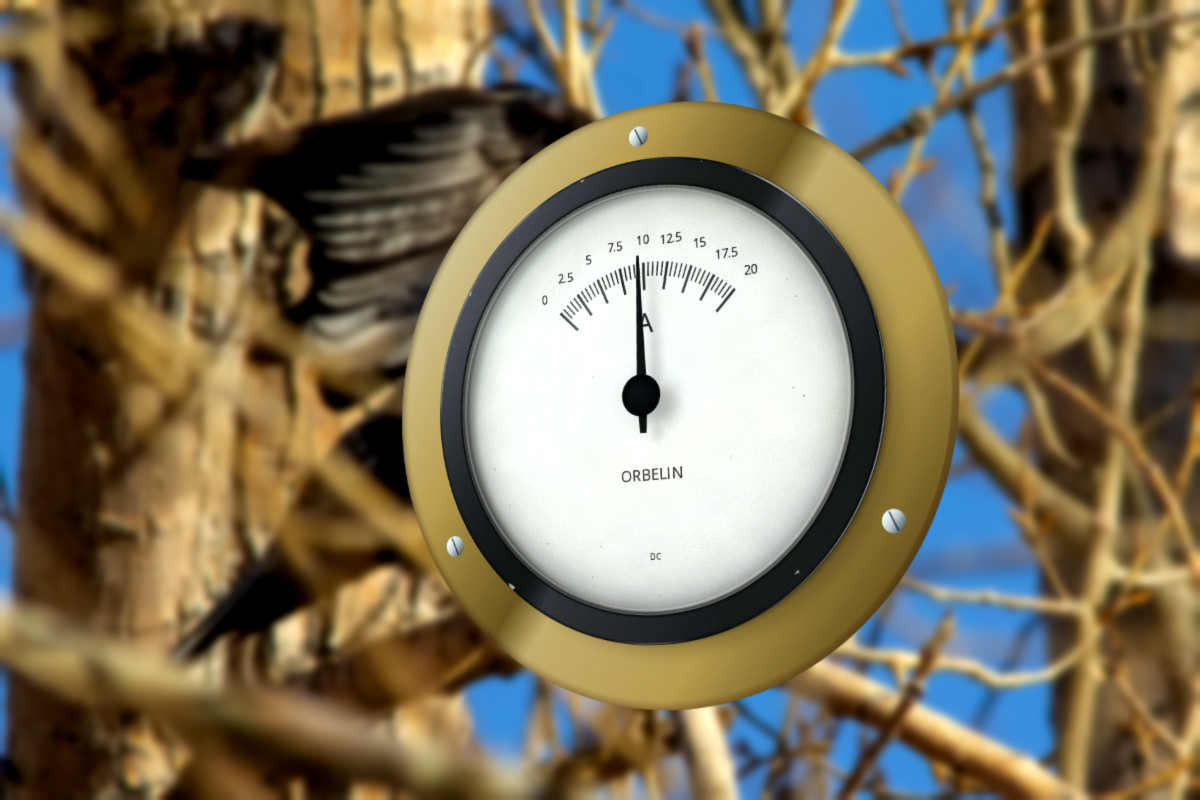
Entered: value=10 unit=A
